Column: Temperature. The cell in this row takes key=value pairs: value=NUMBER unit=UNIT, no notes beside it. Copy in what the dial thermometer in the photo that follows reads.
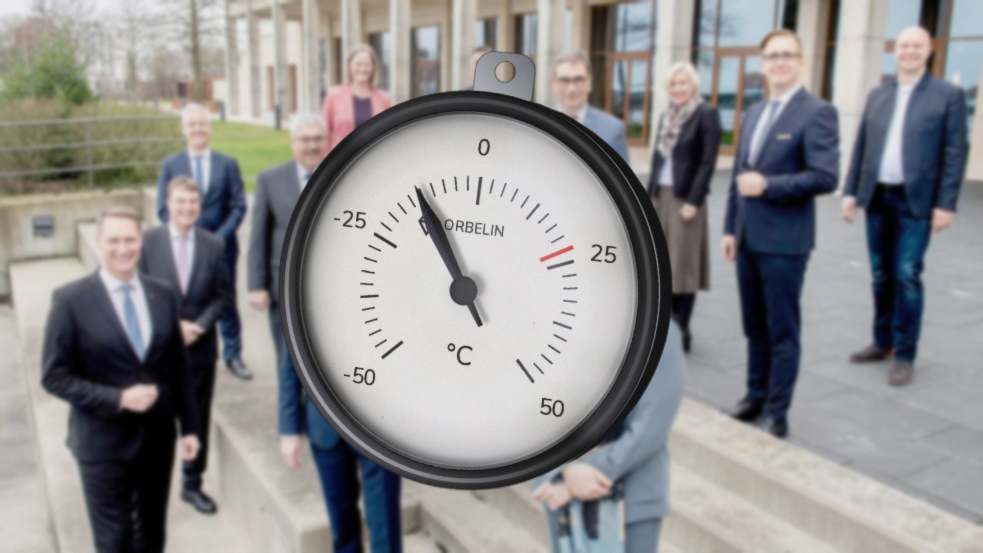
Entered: value=-12.5 unit=°C
